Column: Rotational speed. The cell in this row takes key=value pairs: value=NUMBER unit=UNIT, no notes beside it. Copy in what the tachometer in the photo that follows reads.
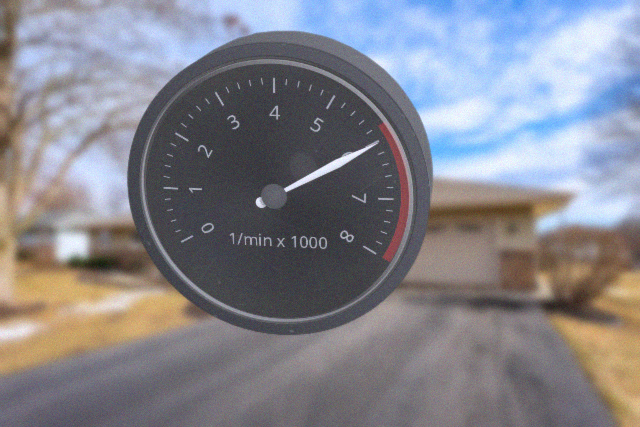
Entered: value=6000 unit=rpm
